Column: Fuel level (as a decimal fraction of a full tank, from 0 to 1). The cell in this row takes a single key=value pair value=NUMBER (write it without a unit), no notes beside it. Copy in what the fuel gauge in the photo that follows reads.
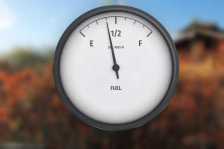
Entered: value=0.375
